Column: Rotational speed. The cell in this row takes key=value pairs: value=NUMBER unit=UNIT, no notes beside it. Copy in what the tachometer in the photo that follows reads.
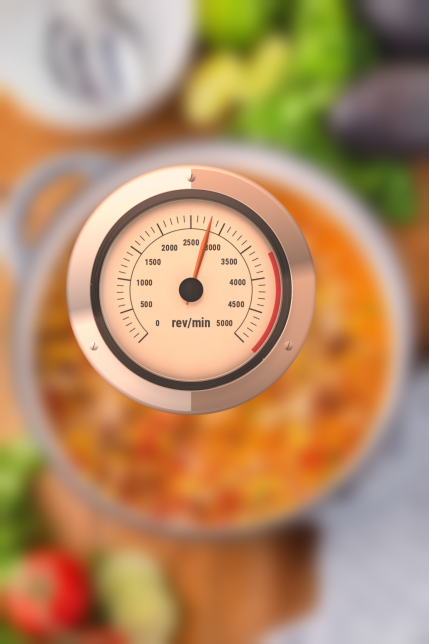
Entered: value=2800 unit=rpm
